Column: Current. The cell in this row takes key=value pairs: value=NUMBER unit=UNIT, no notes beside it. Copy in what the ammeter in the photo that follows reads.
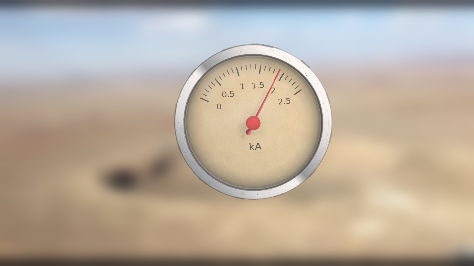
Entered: value=1.9 unit=kA
